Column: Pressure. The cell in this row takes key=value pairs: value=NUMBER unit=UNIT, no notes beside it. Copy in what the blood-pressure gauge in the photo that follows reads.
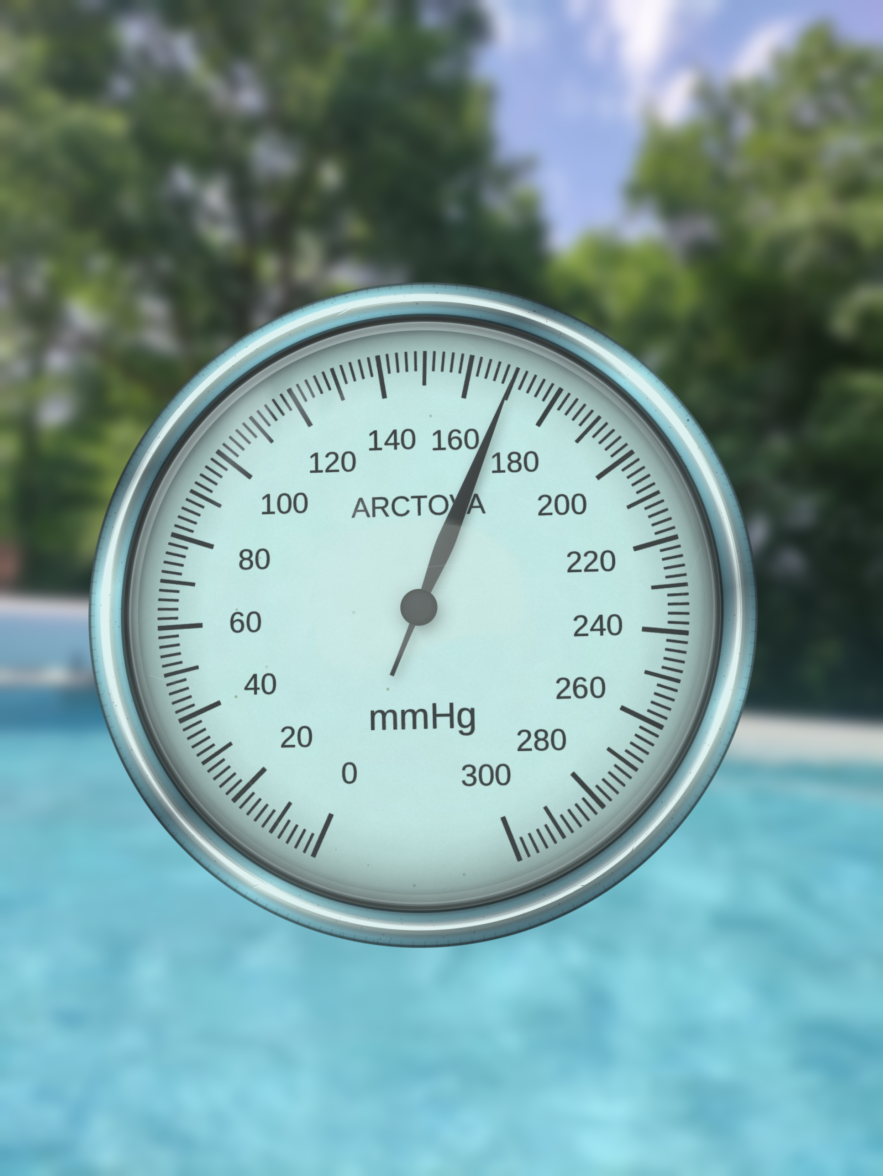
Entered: value=170 unit=mmHg
